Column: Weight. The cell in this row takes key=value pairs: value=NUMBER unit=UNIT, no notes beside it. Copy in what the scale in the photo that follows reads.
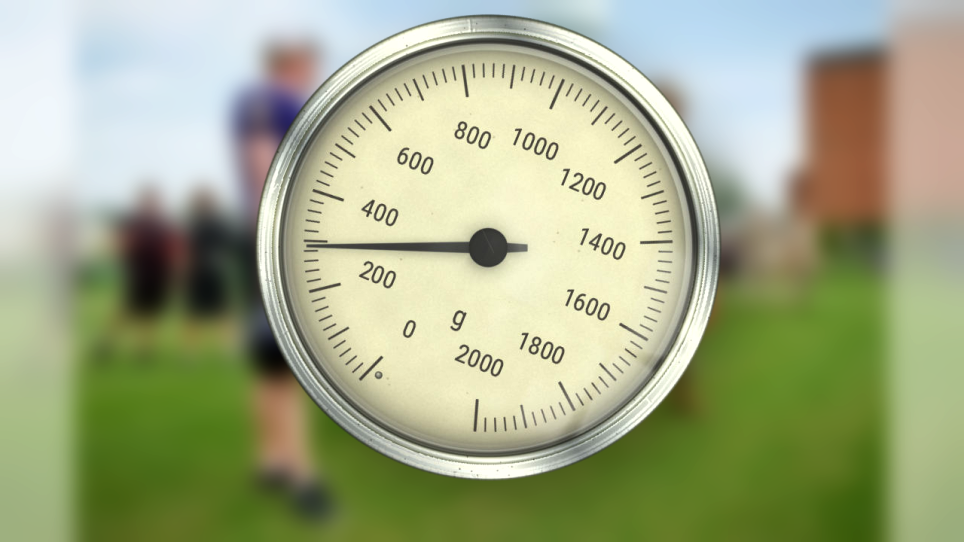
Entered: value=290 unit=g
